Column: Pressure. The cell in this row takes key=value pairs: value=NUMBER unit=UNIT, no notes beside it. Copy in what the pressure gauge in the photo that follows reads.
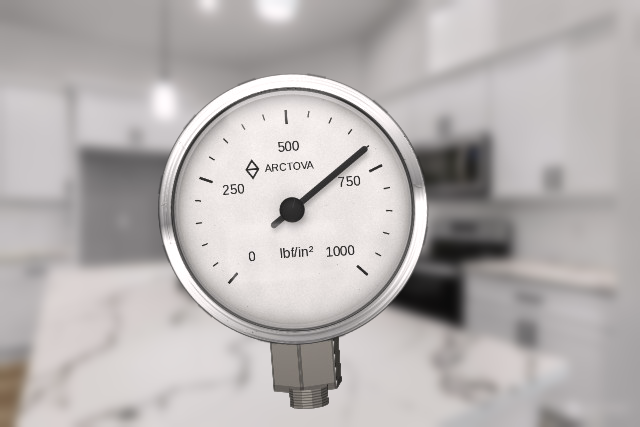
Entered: value=700 unit=psi
